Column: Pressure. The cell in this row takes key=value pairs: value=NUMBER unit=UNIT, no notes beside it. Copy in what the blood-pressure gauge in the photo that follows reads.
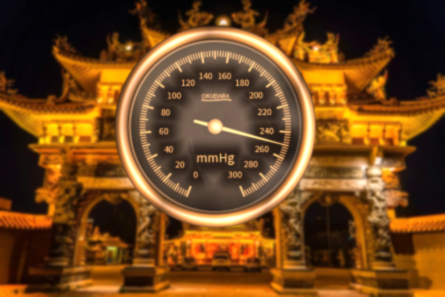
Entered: value=250 unit=mmHg
